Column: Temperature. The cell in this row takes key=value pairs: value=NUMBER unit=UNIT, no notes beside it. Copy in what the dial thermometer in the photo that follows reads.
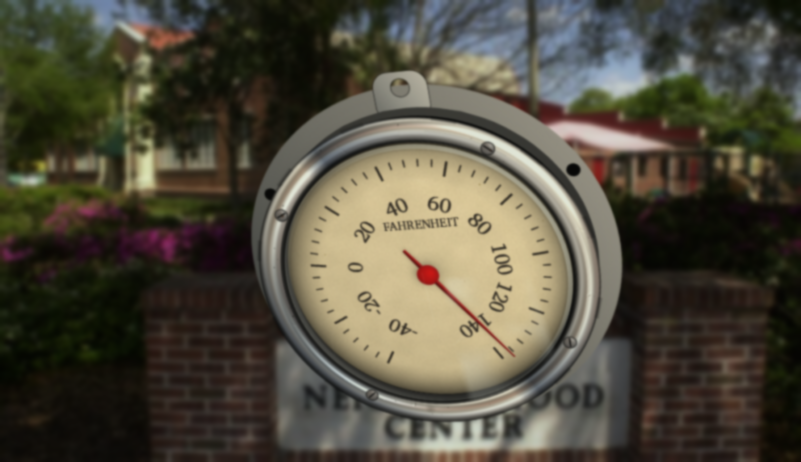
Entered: value=136 unit=°F
